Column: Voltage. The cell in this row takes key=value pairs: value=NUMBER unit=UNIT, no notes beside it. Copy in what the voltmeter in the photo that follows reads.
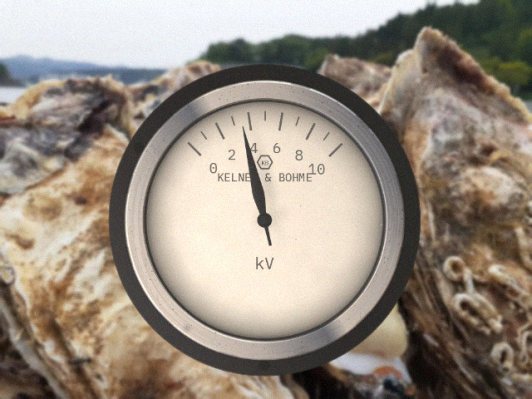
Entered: value=3.5 unit=kV
